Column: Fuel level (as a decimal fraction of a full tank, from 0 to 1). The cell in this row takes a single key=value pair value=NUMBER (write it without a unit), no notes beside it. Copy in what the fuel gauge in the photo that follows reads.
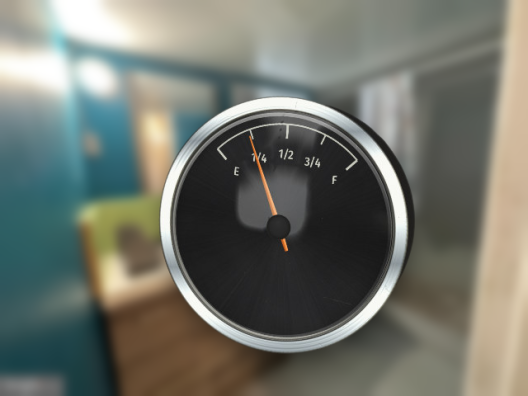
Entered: value=0.25
